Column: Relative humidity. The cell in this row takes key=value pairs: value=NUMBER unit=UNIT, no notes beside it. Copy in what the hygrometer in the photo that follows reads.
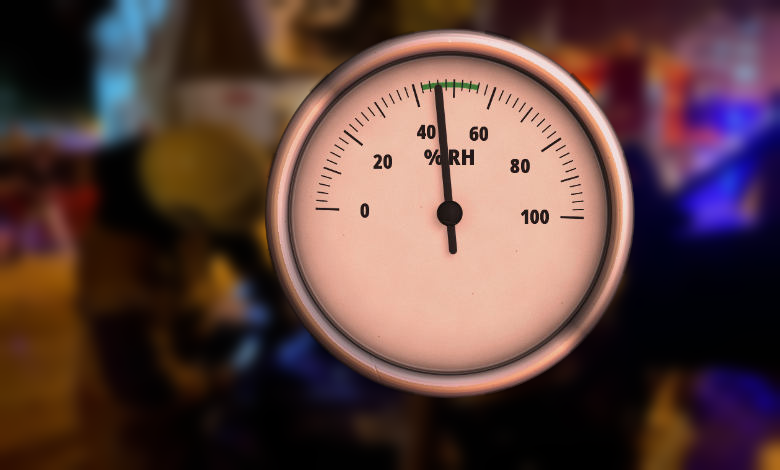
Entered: value=46 unit=%
